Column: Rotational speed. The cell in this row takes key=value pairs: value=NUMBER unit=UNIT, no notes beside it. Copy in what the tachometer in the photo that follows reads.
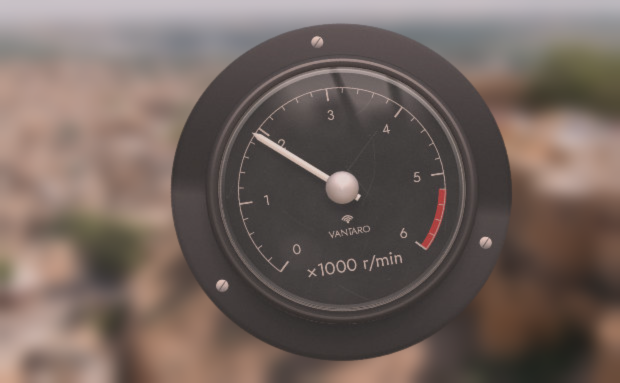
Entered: value=1900 unit=rpm
